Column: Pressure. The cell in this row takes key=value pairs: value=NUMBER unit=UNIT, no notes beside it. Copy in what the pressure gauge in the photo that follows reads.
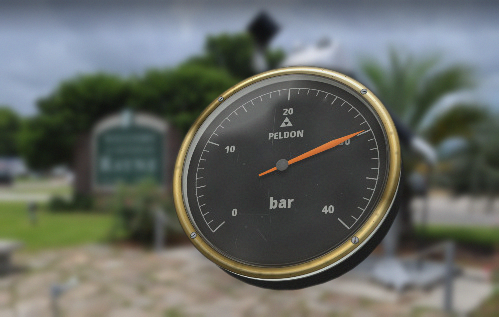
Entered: value=30 unit=bar
